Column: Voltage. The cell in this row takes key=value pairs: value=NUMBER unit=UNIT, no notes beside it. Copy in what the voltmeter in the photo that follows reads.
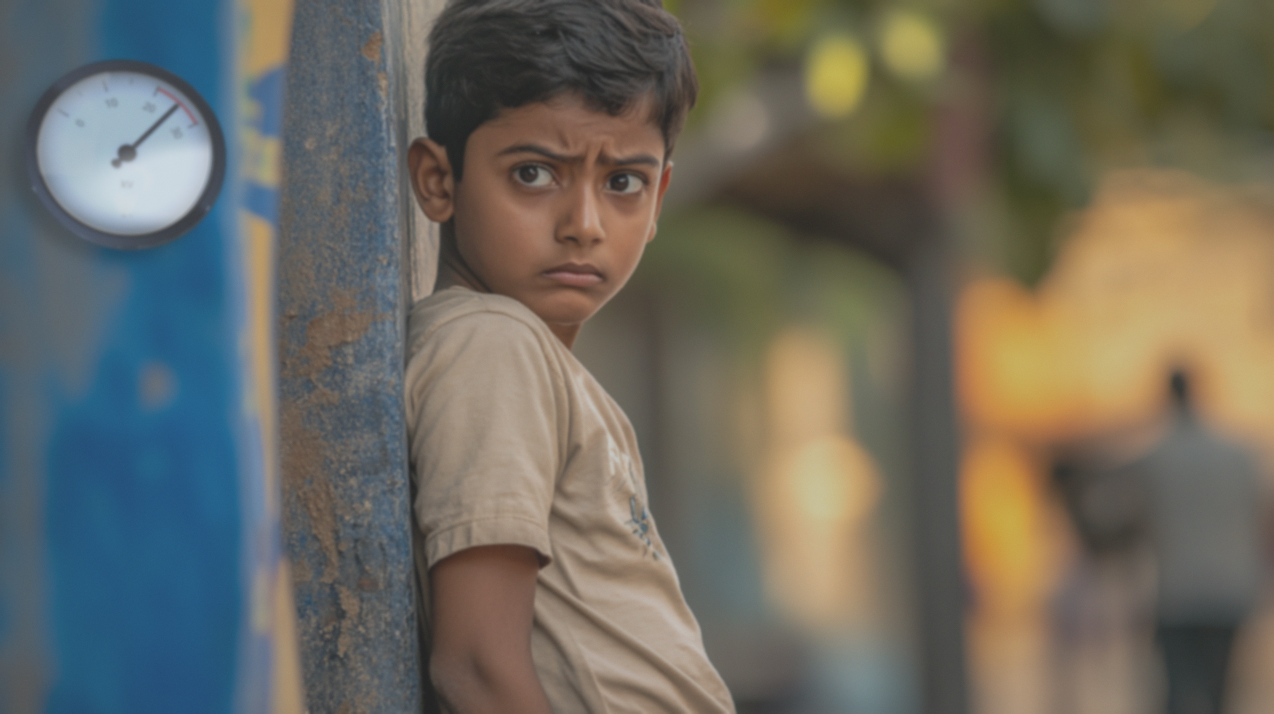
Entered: value=25 unit=kV
